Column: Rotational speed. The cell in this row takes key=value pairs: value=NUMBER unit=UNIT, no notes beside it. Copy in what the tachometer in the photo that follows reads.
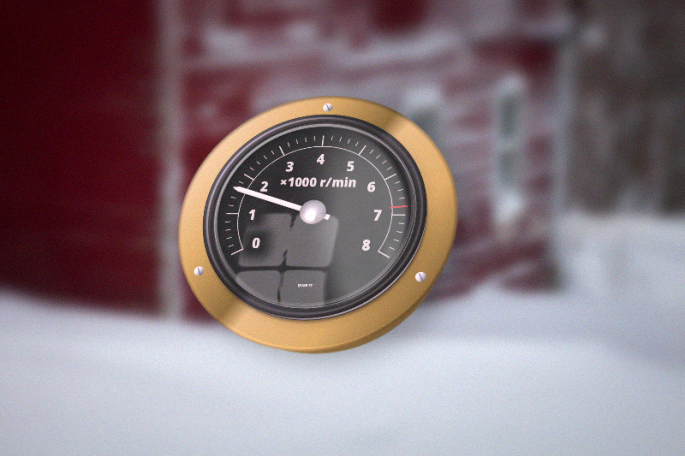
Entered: value=1600 unit=rpm
